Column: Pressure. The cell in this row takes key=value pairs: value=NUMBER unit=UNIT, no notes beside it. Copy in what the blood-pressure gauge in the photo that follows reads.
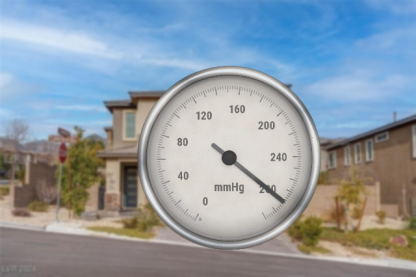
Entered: value=280 unit=mmHg
